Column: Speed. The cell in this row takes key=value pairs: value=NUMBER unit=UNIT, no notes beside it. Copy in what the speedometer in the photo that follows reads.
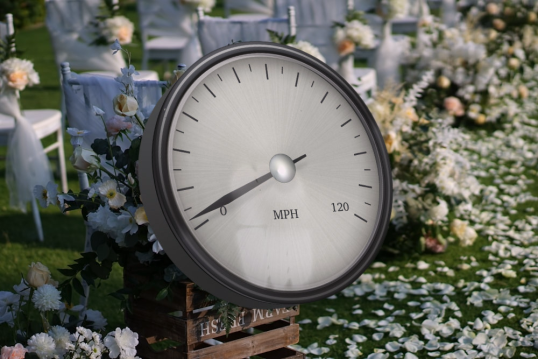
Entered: value=2.5 unit=mph
